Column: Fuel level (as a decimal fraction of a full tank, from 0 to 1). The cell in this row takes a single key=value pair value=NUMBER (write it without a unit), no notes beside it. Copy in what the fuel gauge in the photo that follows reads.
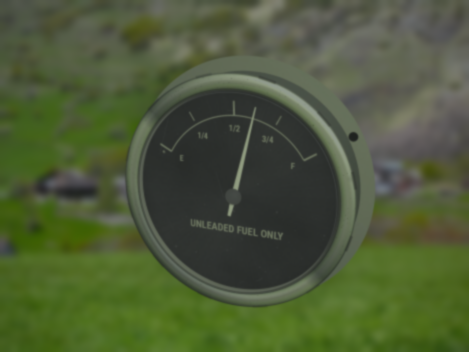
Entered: value=0.625
